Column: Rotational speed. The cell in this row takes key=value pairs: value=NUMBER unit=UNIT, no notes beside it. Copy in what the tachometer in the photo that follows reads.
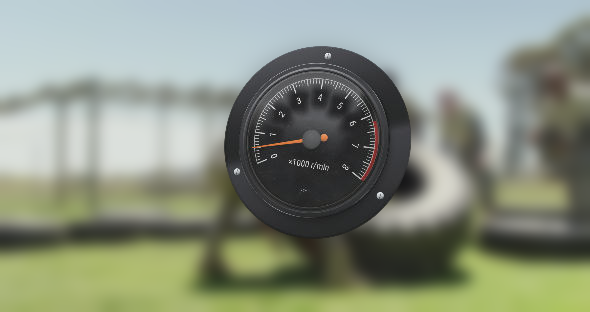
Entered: value=500 unit=rpm
